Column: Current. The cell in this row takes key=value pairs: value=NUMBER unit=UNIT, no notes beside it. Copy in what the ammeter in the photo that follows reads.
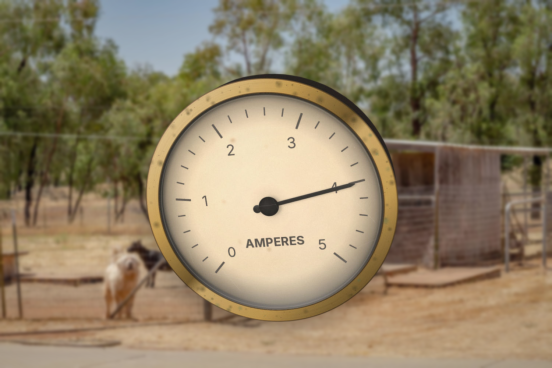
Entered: value=4 unit=A
